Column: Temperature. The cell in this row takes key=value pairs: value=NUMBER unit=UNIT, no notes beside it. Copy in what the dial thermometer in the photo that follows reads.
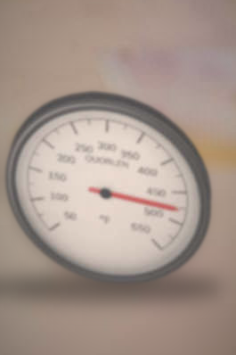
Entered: value=475 unit=°F
